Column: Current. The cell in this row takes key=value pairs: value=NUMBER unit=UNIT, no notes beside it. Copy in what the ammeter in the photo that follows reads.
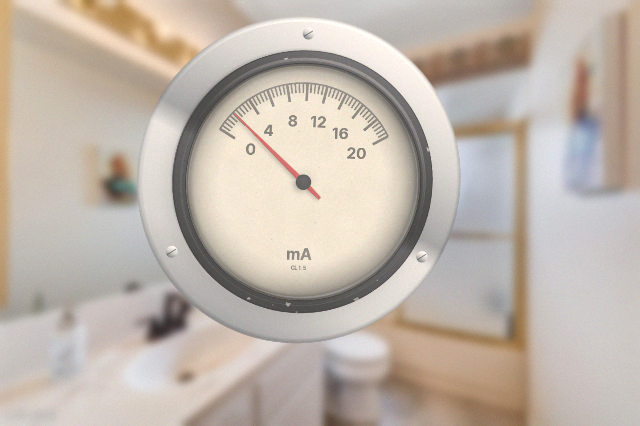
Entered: value=2 unit=mA
